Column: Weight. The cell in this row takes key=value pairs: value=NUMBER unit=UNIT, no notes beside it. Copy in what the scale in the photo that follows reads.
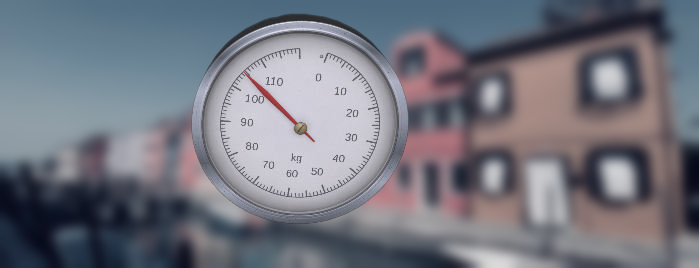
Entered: value=105 unit=kg
